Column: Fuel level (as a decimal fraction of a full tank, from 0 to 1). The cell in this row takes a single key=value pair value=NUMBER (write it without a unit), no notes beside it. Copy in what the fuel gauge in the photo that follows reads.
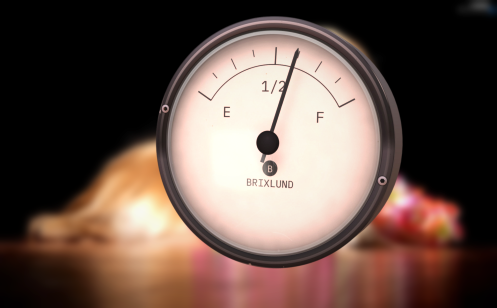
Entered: value=0.625
